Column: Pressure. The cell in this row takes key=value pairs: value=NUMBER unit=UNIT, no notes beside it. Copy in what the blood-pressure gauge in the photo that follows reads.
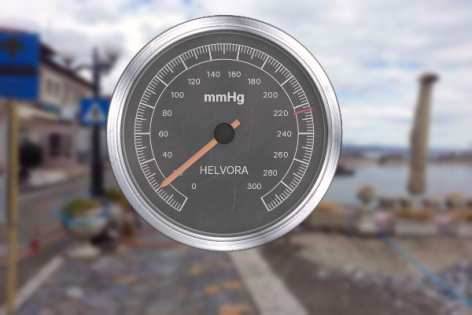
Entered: value=20 unit=mmHg
